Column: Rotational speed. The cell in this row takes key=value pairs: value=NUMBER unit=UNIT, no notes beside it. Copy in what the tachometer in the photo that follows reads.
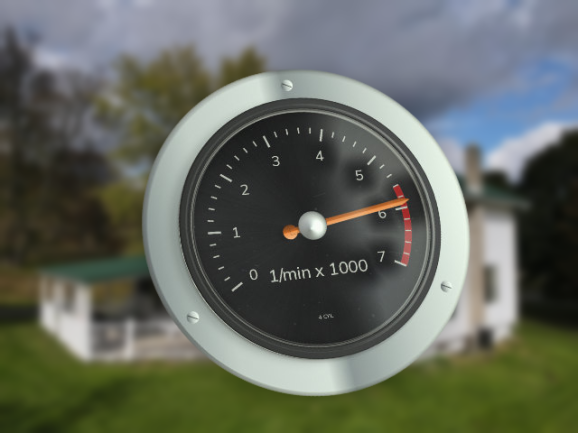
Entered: value=5900 unit=rpm
